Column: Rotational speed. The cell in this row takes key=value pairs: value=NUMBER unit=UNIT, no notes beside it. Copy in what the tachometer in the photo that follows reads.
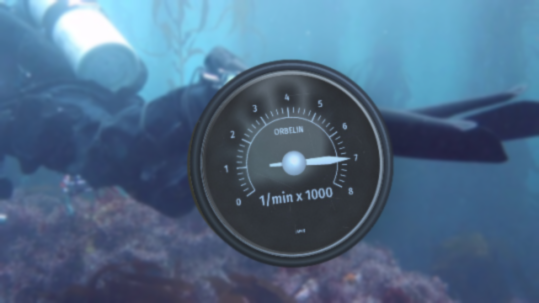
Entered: value=7000 unit=rpm
